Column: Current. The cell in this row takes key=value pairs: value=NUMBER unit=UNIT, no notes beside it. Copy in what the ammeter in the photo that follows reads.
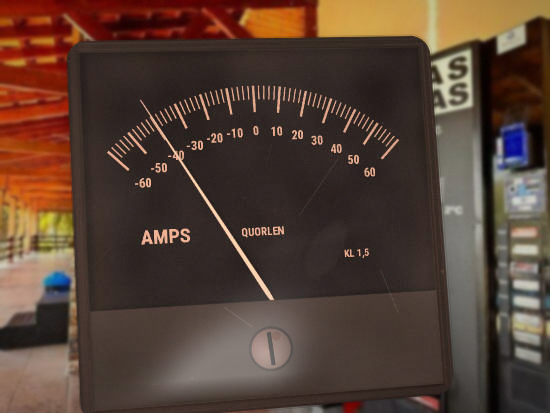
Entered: value=-40 unit=A
